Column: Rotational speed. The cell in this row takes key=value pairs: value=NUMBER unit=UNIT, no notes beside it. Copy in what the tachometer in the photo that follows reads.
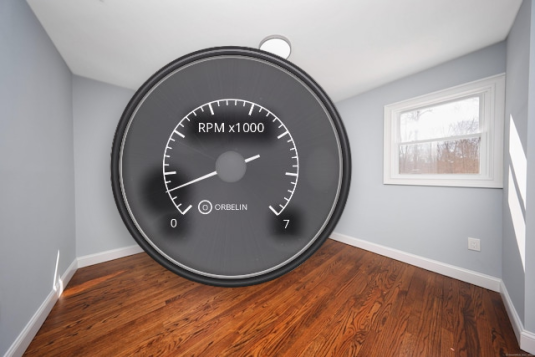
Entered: value=600 unit=rpm
